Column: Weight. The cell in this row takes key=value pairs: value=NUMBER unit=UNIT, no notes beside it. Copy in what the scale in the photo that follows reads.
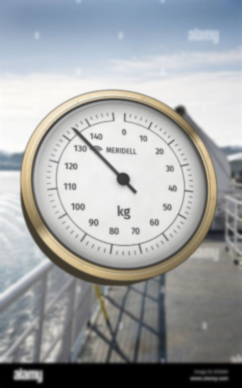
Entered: value=134 unit=kg
